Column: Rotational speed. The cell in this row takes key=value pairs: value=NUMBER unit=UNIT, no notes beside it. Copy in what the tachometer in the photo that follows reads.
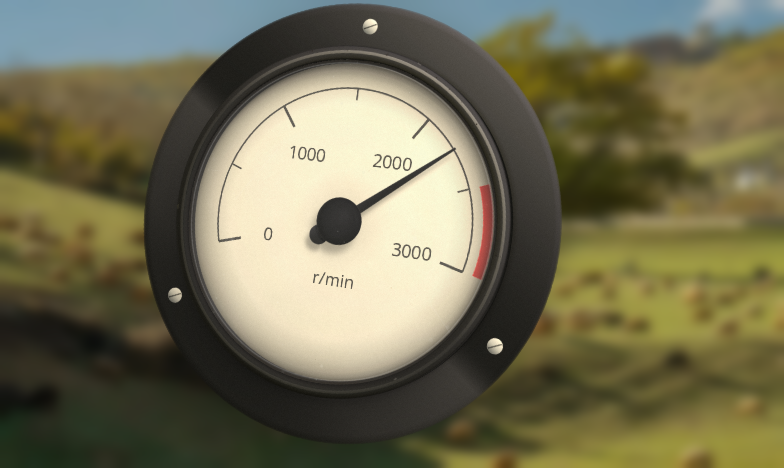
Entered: value=2250 unit=rpm
